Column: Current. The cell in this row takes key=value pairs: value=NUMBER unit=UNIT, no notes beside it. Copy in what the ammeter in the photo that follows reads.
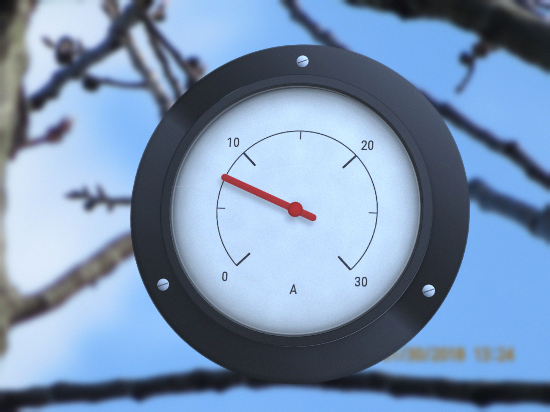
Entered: value=7.5 unit=A
